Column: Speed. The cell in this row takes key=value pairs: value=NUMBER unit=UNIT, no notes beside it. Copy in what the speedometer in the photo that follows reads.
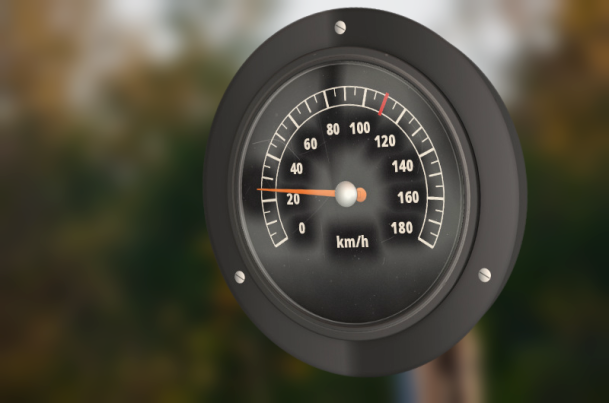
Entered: value=25 unit=km/h
